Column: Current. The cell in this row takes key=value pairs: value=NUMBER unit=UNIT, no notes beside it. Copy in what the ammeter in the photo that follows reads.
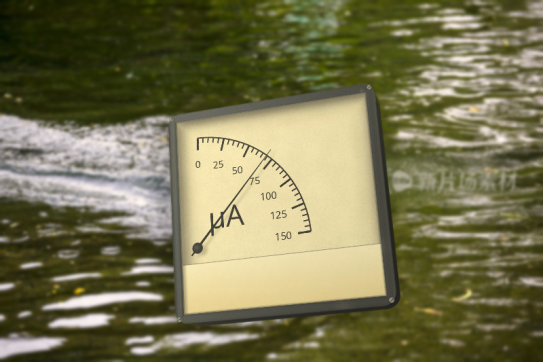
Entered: value=70 unit=µA
